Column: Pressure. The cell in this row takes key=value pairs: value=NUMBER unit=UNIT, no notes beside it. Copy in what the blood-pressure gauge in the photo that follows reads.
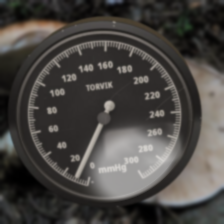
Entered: value=10 unit=mmHg
